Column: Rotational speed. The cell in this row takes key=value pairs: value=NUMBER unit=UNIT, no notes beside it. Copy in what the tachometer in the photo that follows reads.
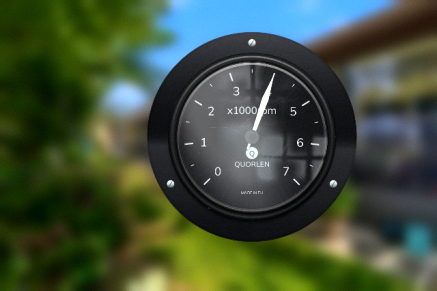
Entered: value=4000 unit=rpm
